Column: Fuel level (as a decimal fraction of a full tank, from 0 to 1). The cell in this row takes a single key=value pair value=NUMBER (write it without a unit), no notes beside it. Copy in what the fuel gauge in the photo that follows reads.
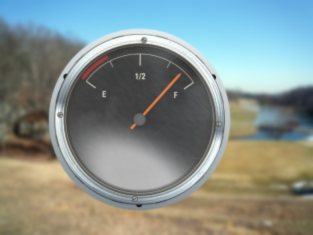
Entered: value=0.875
